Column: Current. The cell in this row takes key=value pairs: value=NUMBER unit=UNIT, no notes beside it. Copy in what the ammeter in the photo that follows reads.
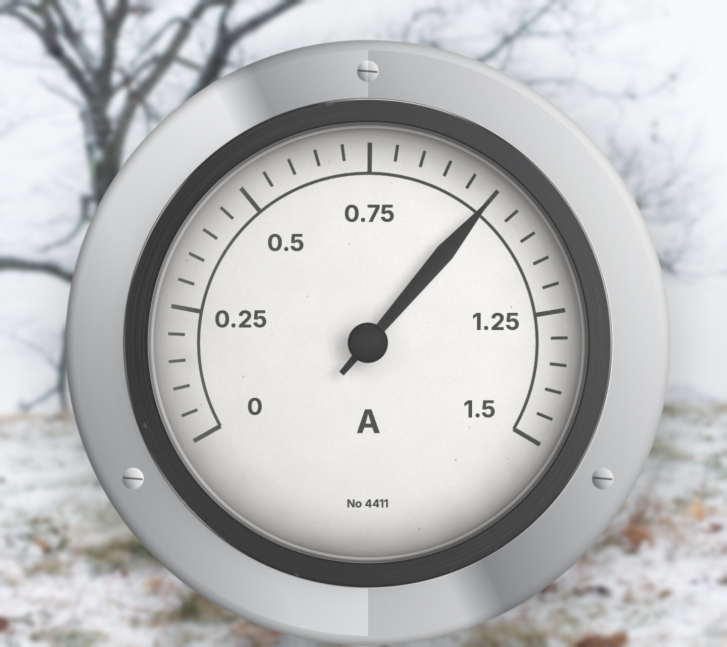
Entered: value=1 unit=A
